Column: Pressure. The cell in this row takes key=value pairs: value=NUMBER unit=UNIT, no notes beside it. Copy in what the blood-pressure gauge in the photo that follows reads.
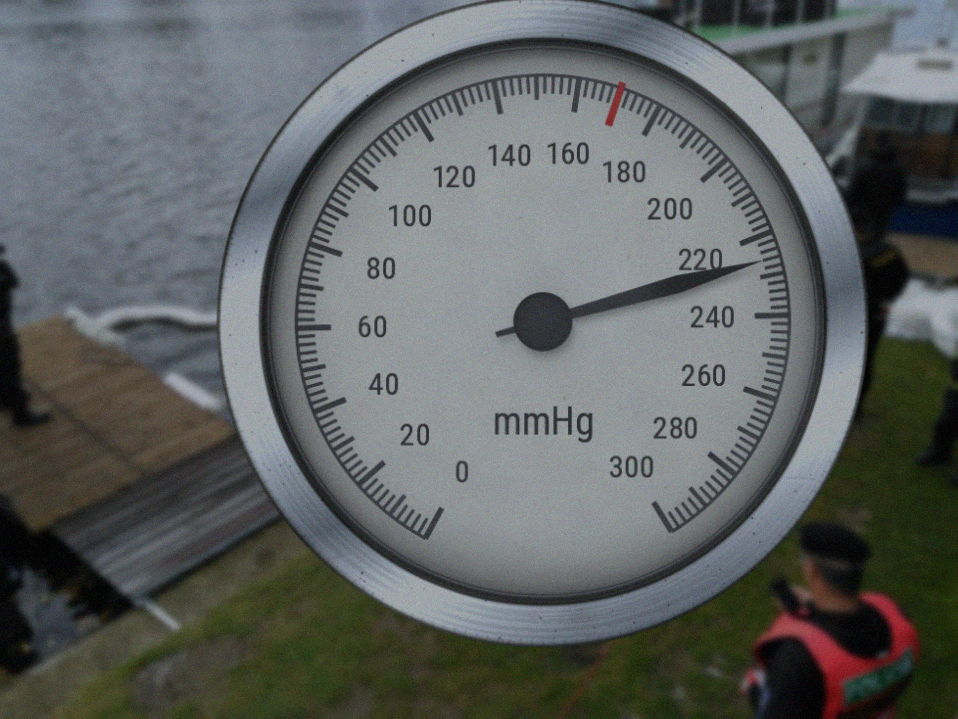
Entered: value=226 unit=mmHg
